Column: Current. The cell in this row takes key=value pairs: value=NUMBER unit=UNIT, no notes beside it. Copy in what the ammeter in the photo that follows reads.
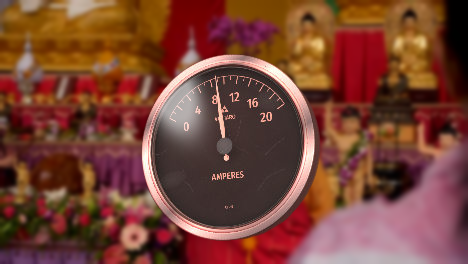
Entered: value=9 unit=A
